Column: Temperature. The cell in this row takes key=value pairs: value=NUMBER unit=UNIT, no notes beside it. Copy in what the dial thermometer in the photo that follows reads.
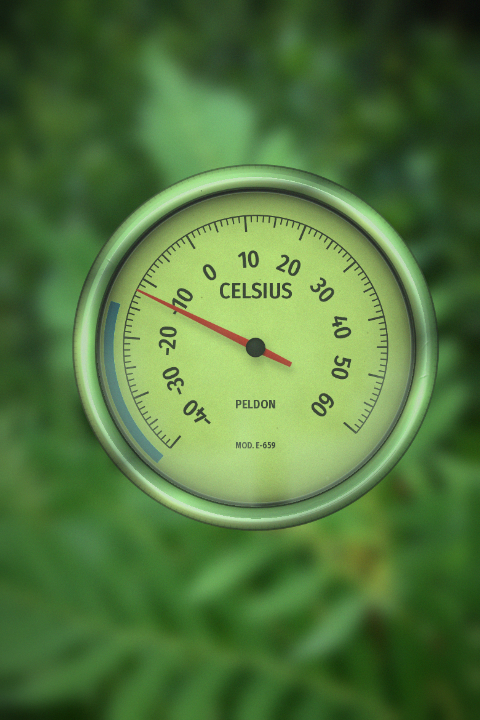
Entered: value=-12 unit=°C
